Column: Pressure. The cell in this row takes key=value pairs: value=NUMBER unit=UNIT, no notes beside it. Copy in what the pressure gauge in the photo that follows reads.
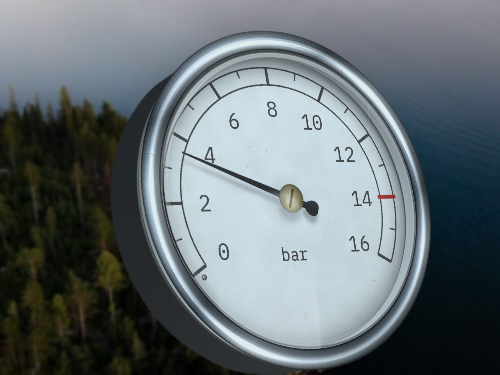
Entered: value=3.5 unit=bar
